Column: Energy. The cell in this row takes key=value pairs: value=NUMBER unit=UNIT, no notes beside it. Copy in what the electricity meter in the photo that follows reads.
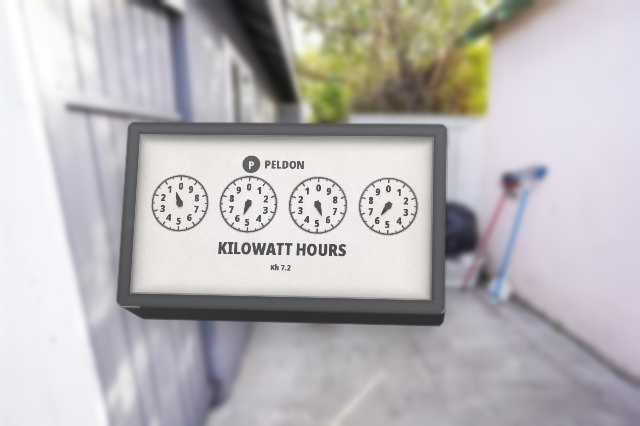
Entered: value=556 unit=kWh
